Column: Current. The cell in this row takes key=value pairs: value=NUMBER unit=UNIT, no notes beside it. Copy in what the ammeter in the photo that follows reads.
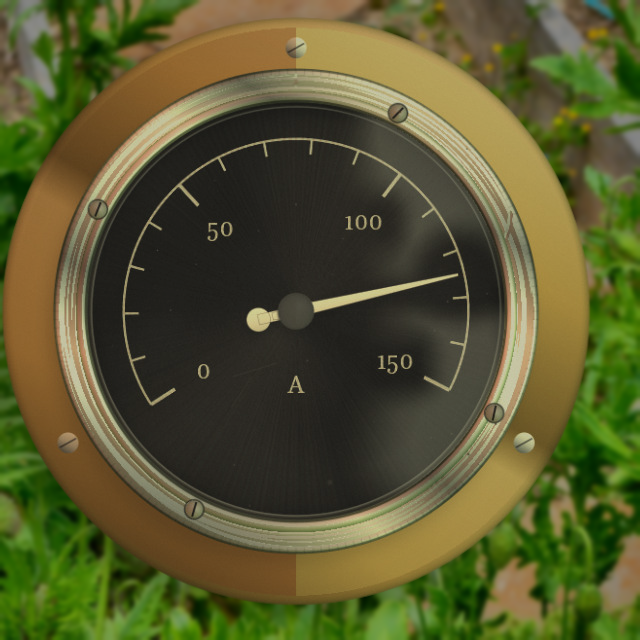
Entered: value=125 unit=A
